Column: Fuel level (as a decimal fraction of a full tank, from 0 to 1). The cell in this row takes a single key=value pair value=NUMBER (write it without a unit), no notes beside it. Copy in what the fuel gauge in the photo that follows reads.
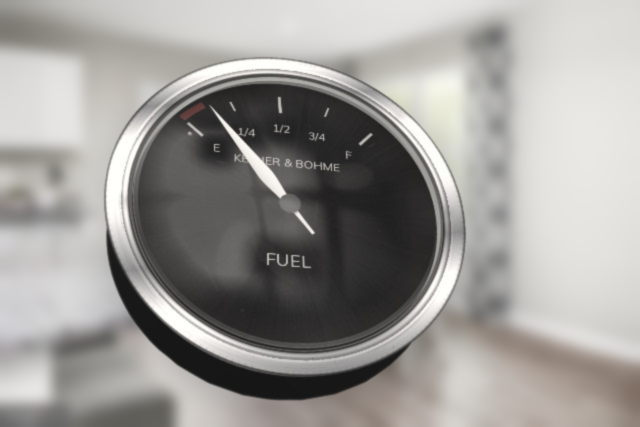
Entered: value=0.125
